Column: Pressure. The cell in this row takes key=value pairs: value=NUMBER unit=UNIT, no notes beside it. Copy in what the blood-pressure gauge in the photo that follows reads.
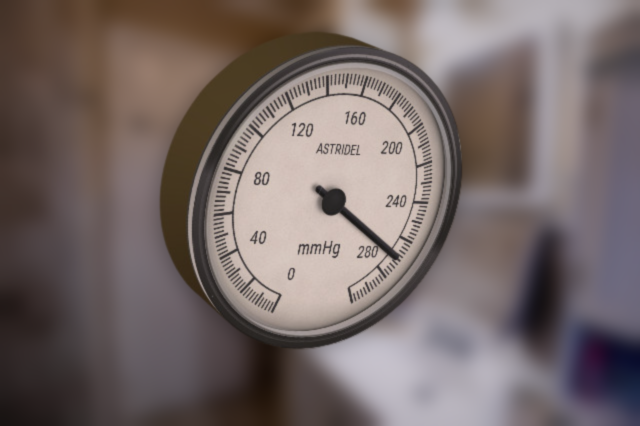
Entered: value=270 unit=mmHg
